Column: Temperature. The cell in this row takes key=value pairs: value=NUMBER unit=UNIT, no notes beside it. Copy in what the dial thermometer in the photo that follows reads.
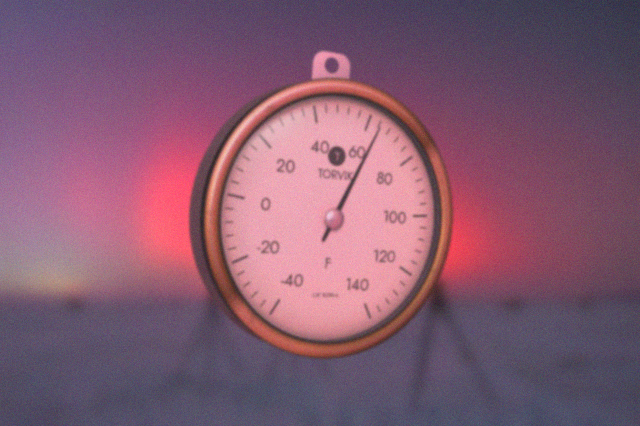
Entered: value=64 unit=°F
